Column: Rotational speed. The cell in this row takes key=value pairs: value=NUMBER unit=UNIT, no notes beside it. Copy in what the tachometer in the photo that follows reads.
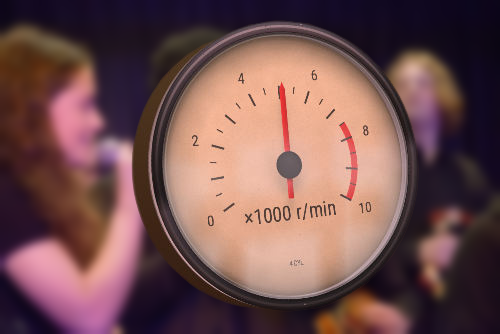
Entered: value=5000 unit=rpm
